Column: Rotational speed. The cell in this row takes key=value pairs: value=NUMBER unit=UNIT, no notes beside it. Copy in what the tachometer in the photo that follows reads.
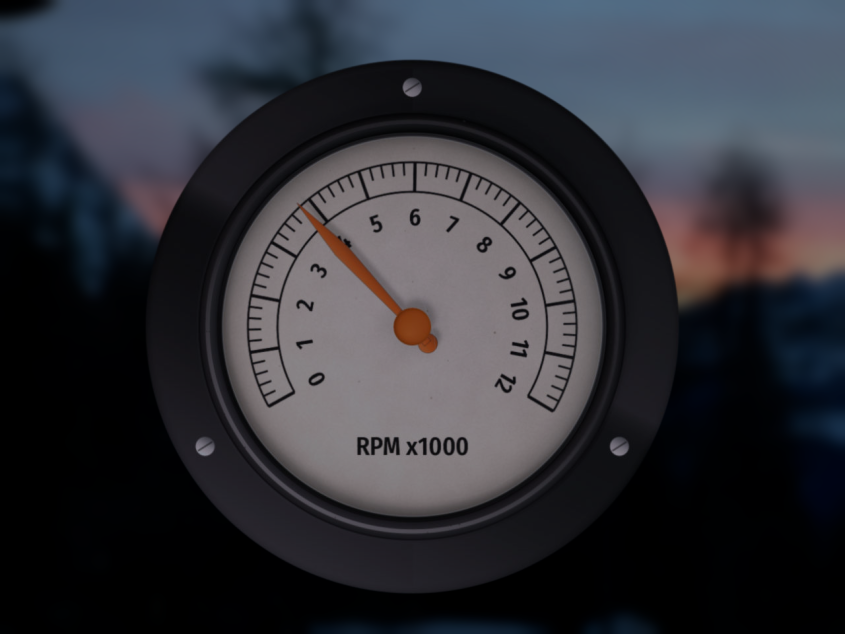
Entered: value=3800 unit=rpm
